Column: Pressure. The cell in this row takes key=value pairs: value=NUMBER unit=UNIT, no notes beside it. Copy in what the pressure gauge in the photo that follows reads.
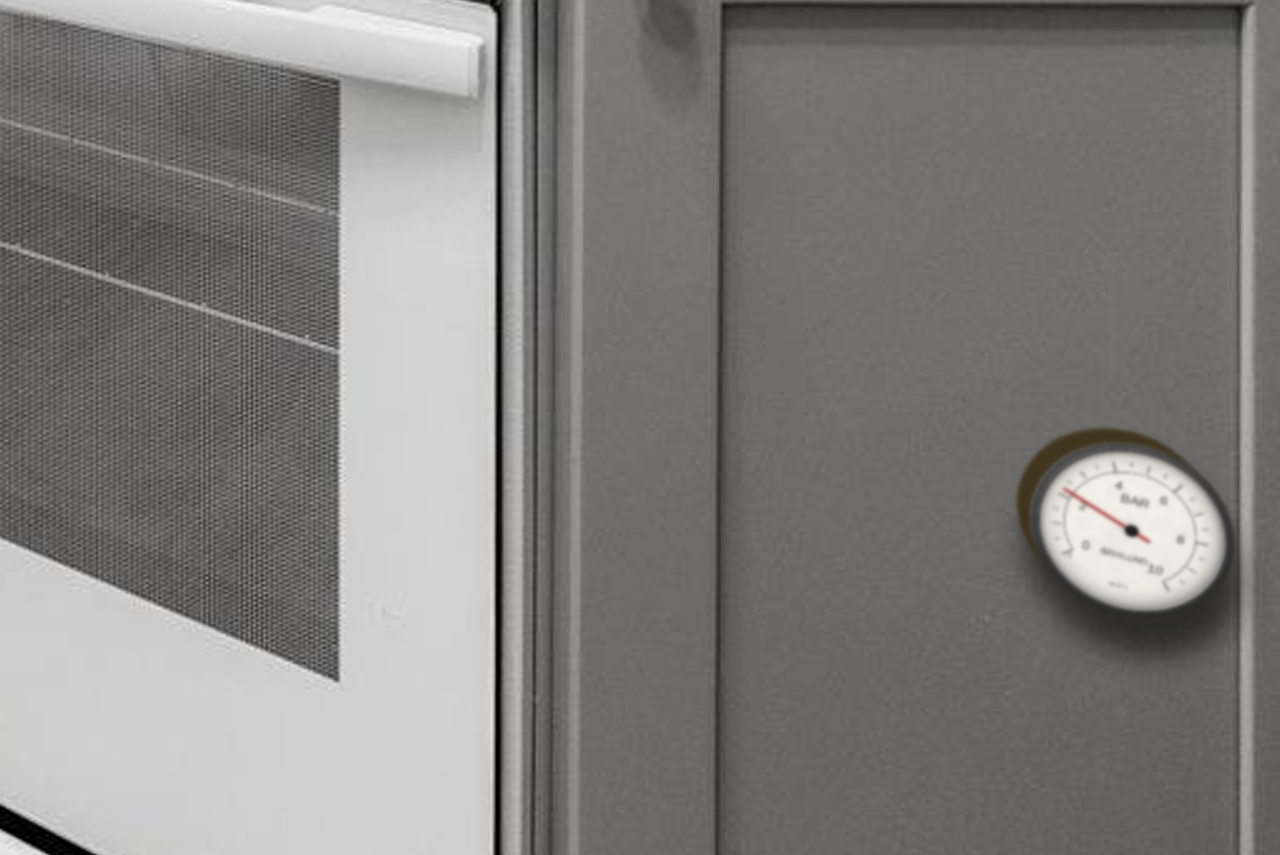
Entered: value=2.25 unit=bar
